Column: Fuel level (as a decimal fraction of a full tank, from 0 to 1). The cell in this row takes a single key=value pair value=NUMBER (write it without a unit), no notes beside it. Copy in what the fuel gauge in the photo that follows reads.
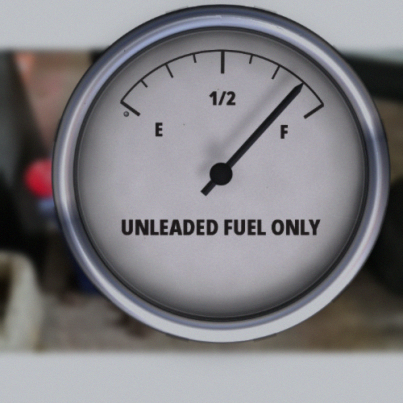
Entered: value=0.875
